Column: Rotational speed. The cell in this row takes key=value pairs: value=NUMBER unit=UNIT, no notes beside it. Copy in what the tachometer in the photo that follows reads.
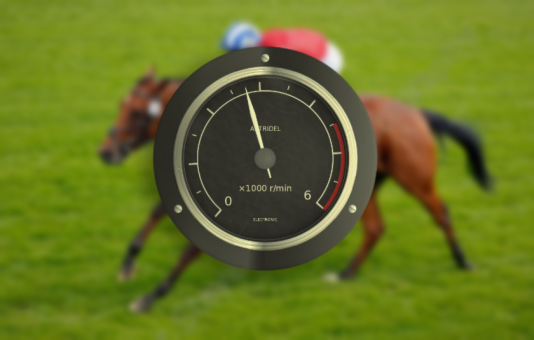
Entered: value=2750 unit=rpm
